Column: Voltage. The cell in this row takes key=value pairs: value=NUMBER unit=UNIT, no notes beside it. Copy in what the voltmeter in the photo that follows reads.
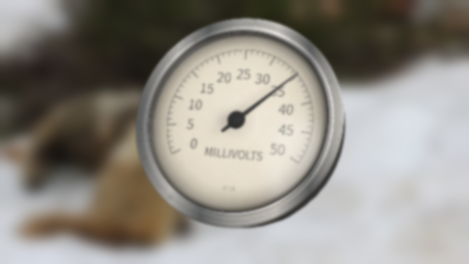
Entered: value=35 unit=mV
